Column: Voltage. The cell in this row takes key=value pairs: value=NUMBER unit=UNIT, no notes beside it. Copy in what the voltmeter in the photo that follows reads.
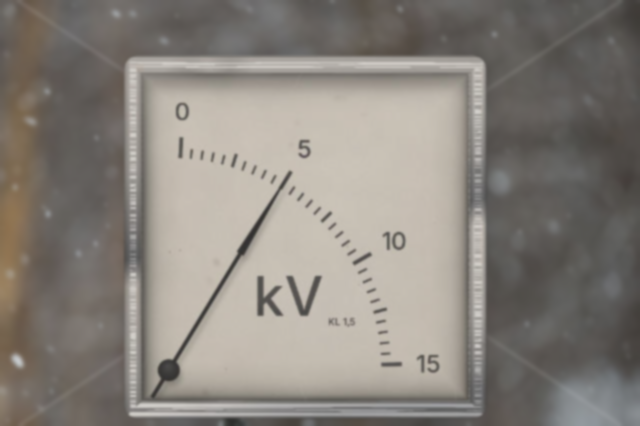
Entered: value=5 unit=kV
